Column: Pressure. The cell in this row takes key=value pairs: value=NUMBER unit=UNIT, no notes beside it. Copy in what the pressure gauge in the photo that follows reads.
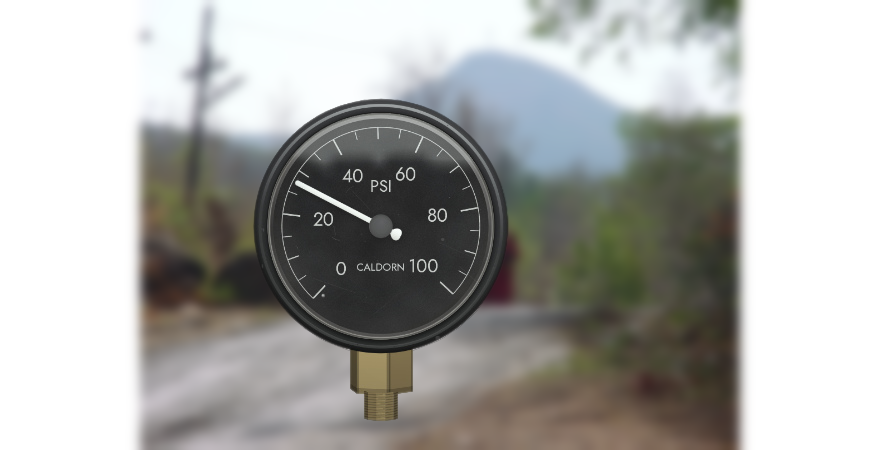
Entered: value=27.5 unit=psi
